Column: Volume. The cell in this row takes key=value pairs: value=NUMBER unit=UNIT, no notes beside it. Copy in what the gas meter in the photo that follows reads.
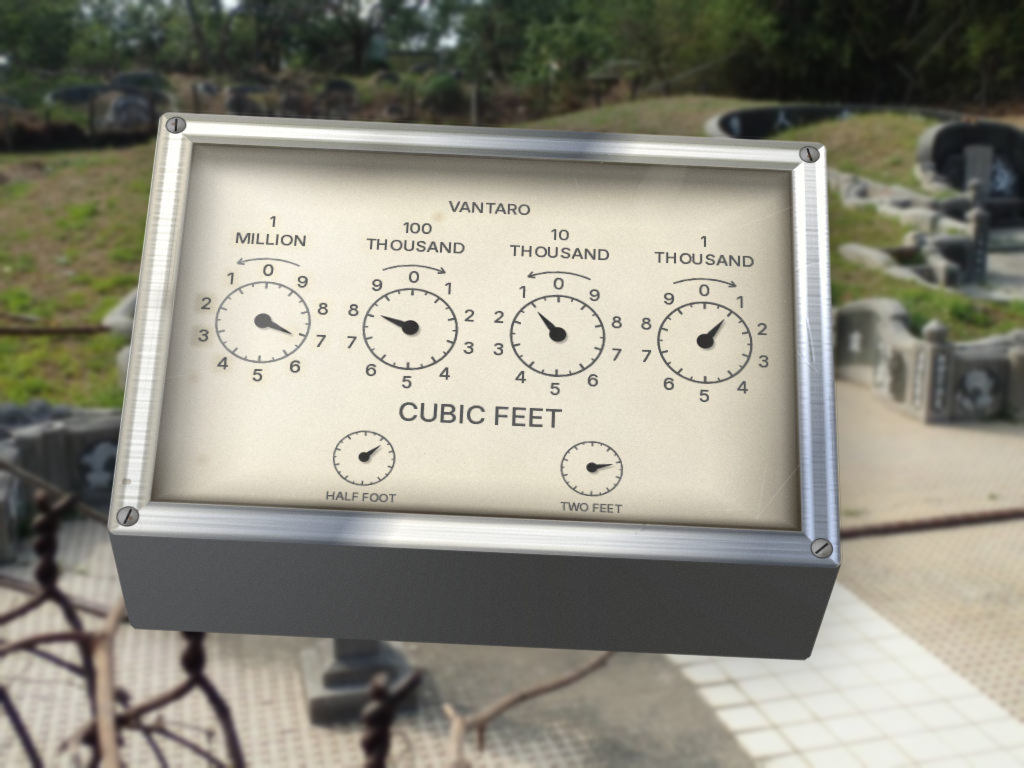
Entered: value=681100 unit=ft³
